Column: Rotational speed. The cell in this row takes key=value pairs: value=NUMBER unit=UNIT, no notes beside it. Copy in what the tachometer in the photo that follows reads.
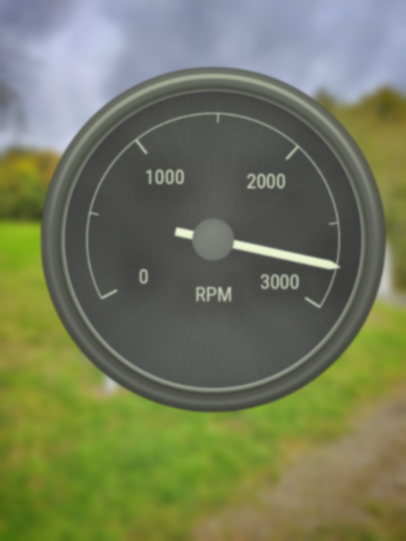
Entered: value=2750 unit=rpm
